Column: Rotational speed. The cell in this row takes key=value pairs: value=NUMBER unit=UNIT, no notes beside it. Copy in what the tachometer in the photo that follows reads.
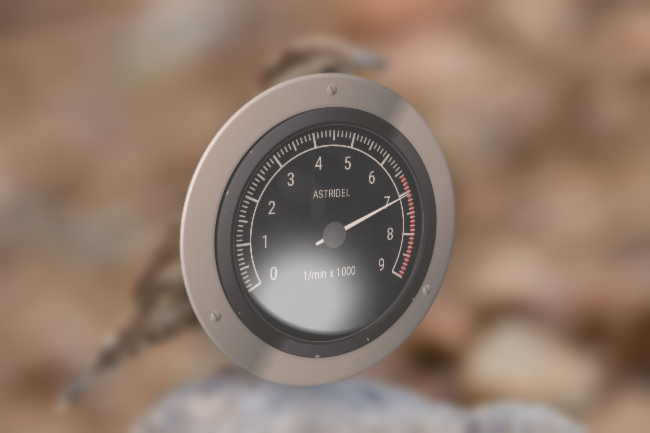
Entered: value=7000 unit=rpm
